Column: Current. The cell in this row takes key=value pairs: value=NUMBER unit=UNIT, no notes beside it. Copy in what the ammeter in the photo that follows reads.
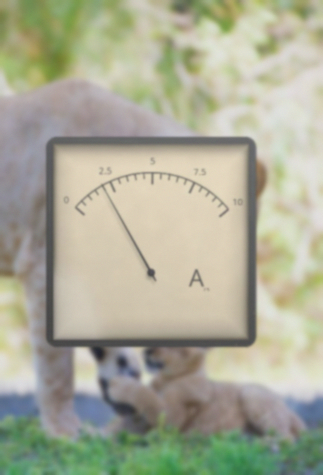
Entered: value=2 unit=A
